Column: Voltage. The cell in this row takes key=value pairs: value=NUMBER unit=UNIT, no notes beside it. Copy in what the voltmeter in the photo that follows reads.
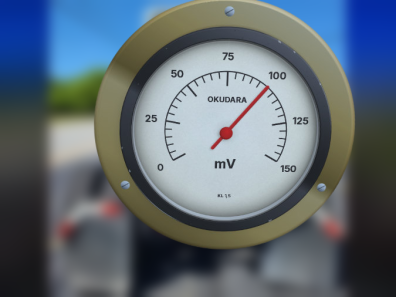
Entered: value=100 unit=mV
